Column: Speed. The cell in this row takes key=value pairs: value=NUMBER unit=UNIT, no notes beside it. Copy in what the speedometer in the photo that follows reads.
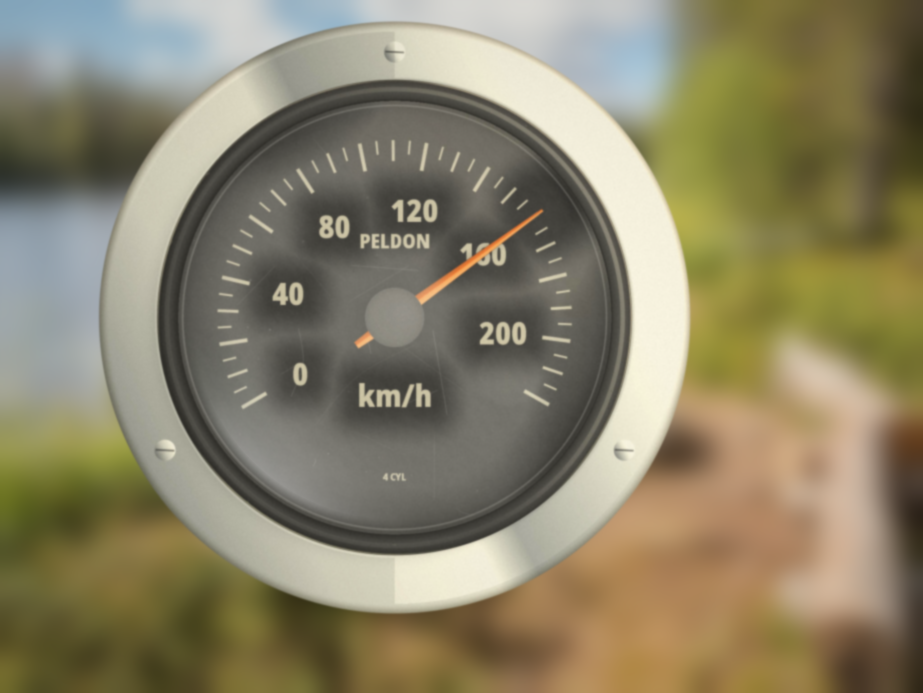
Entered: value=160 unit=km/h
